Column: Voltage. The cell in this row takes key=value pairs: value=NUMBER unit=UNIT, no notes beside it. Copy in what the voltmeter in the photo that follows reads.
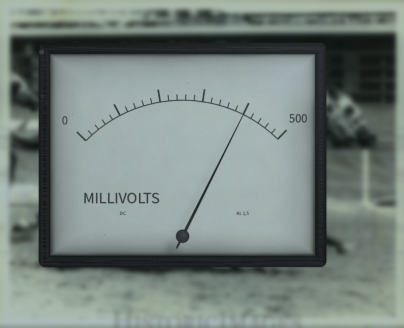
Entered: value=400 unit=mV
